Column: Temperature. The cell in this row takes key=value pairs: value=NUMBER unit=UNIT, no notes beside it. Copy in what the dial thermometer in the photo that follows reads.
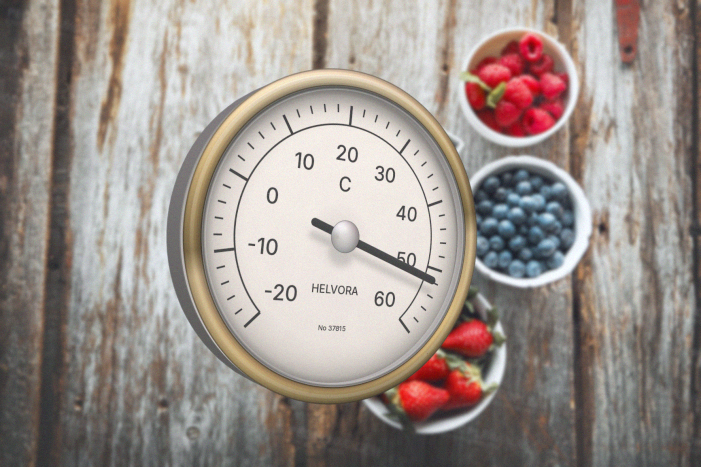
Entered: value=52 unit=°C
